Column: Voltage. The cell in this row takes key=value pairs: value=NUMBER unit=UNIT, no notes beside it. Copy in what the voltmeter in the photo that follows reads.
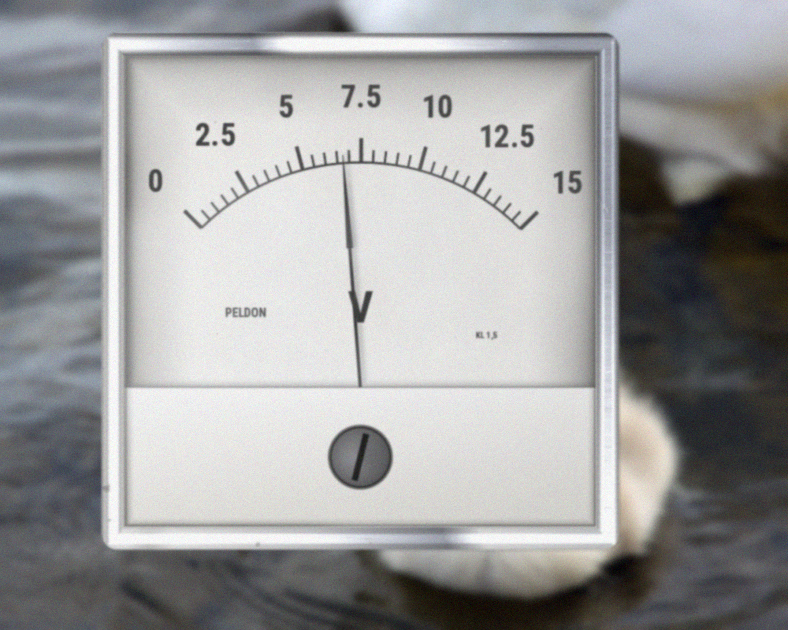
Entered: value=6.75 unit=V
